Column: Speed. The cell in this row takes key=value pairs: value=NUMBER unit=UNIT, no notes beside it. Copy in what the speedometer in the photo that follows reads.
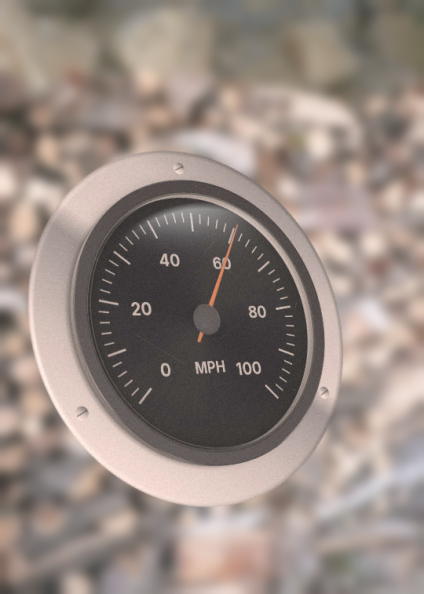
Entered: value=60 unit=mph
